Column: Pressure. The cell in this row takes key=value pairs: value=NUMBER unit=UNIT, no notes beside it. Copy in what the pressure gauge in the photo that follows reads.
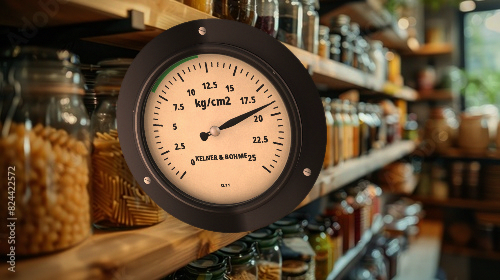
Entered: value=19 unit=kg/cm²
